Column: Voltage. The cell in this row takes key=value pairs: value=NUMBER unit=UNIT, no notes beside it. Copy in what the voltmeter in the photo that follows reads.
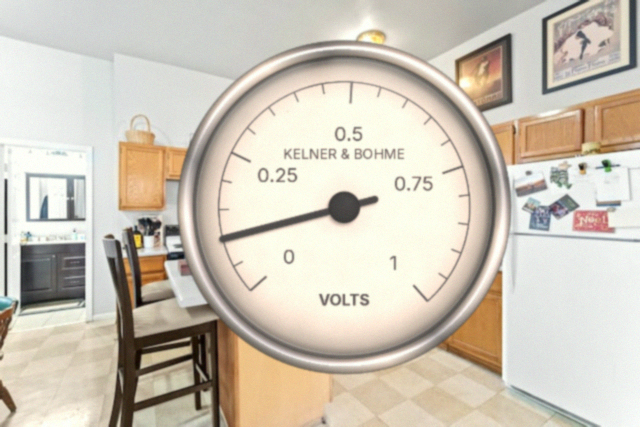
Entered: value=0.1 unit=V
